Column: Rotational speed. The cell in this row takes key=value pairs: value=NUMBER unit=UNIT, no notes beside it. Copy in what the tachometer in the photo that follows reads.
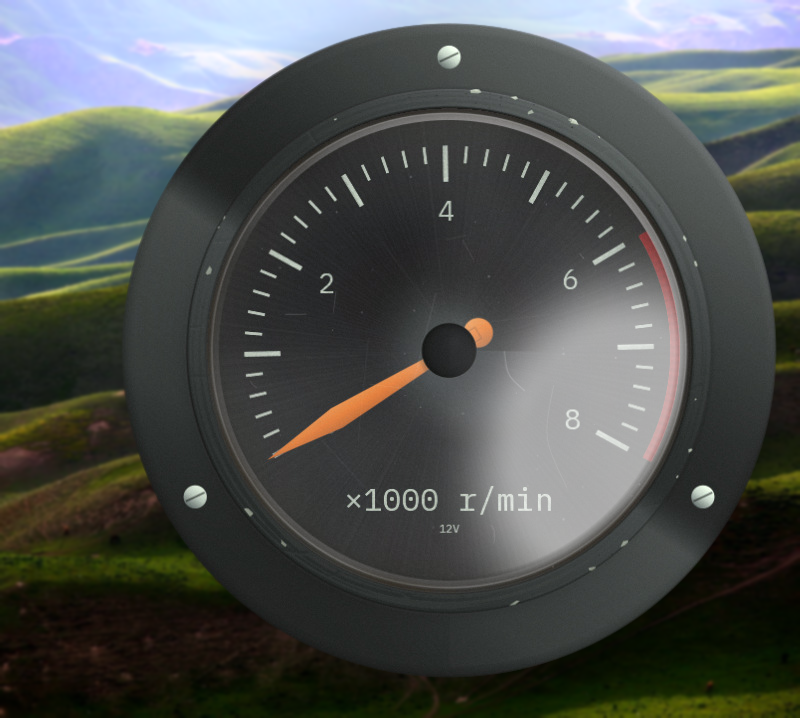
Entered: value=0 unit=rpm
